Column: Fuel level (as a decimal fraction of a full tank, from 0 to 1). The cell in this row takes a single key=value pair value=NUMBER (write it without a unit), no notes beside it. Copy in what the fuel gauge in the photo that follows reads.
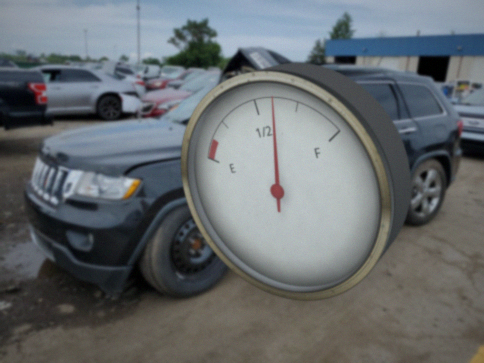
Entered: value=0.625
